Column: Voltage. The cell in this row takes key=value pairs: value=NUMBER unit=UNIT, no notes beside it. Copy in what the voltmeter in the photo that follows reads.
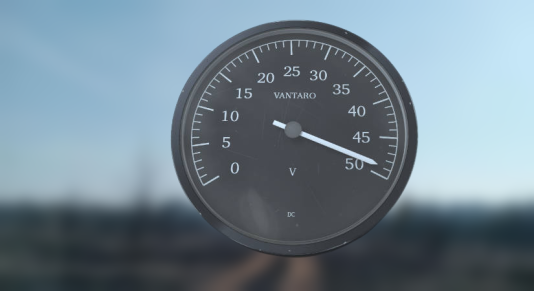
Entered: value=49 unit=V
